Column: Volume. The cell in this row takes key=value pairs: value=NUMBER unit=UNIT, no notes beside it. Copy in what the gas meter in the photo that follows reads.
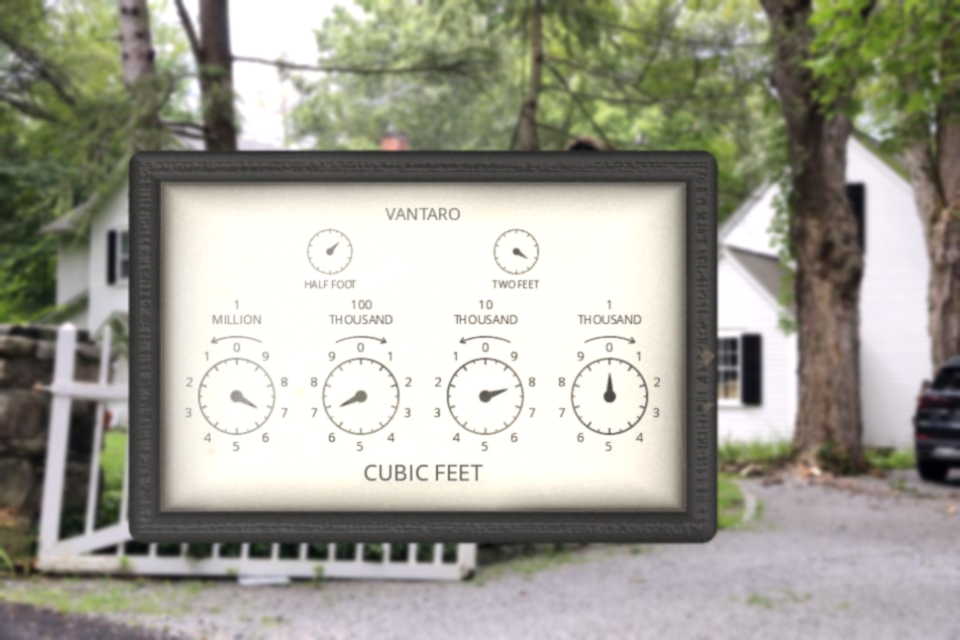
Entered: value=668000 unit=ft³
